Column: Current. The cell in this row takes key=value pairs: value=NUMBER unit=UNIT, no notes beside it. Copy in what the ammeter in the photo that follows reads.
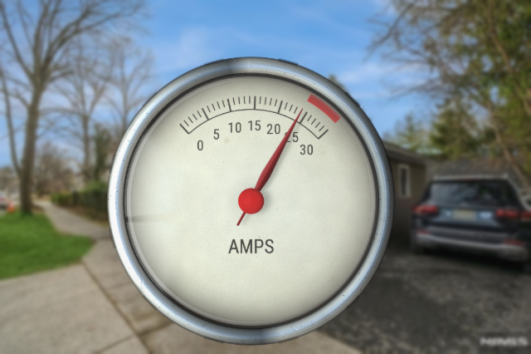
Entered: value=24 unit=A
